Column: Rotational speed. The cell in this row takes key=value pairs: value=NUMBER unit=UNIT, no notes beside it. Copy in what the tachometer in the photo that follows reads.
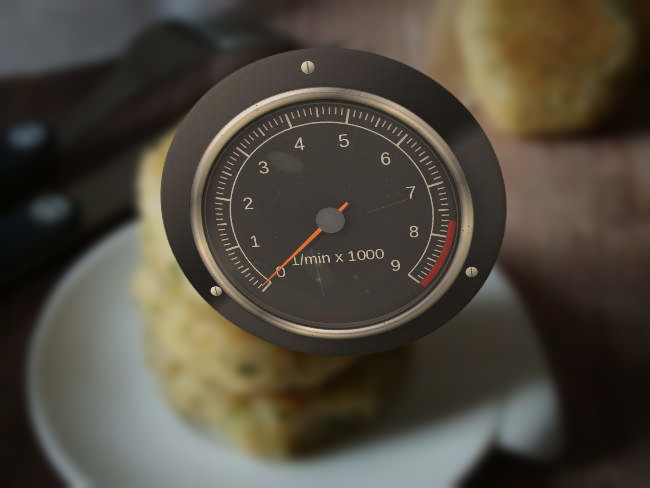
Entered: value=100 unit=rpm
